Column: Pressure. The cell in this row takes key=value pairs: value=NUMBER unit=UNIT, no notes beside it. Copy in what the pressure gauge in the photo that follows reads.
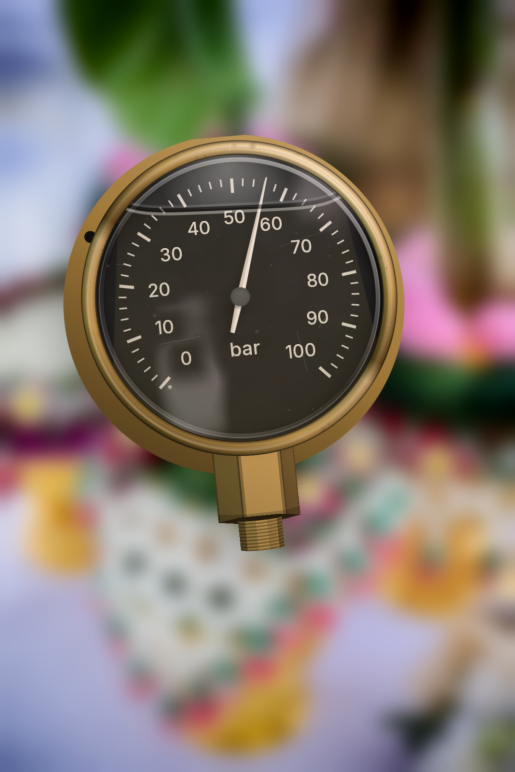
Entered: value=56 unit=bar
